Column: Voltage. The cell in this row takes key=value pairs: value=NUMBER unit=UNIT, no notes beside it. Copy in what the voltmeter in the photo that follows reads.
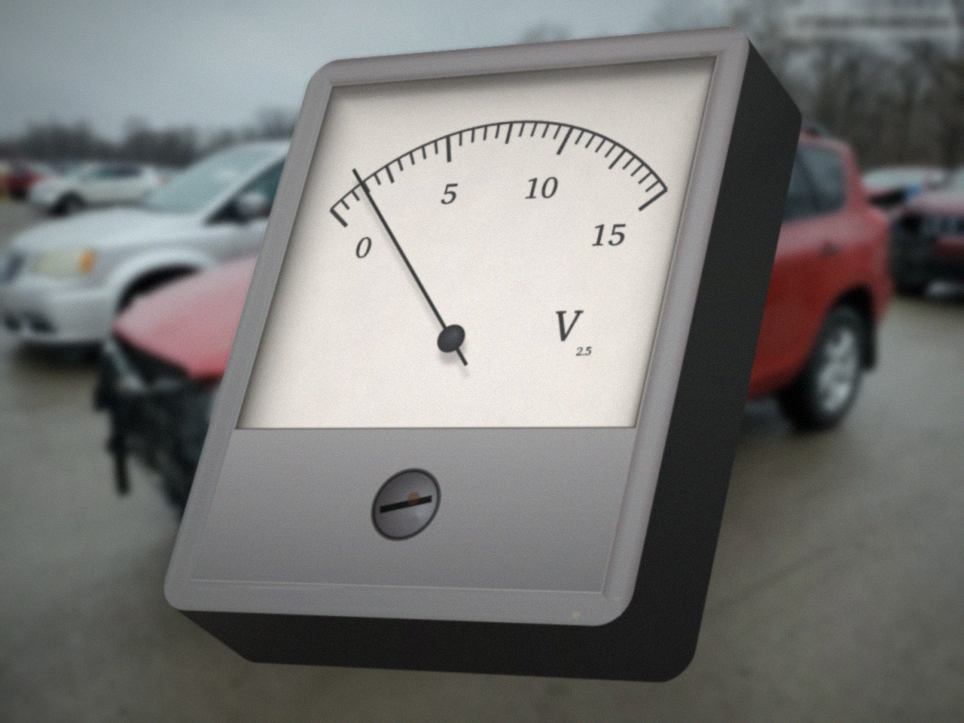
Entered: value=1.5 unit=V
